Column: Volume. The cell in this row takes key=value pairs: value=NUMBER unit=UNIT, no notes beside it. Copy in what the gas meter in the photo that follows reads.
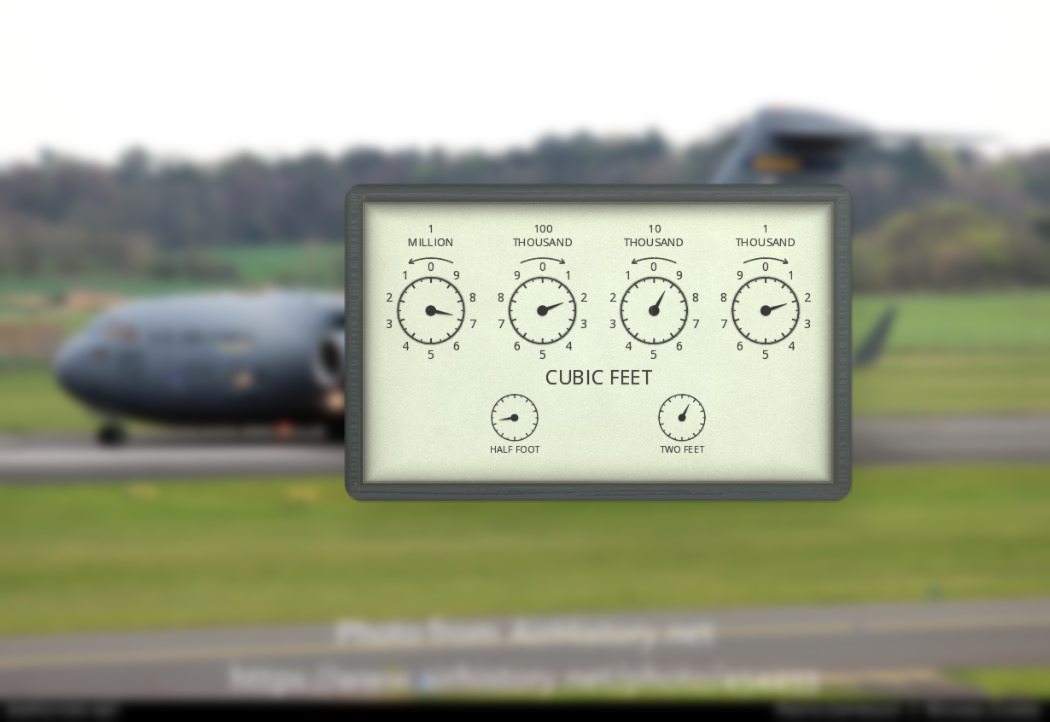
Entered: value=719200 unit=ft³
